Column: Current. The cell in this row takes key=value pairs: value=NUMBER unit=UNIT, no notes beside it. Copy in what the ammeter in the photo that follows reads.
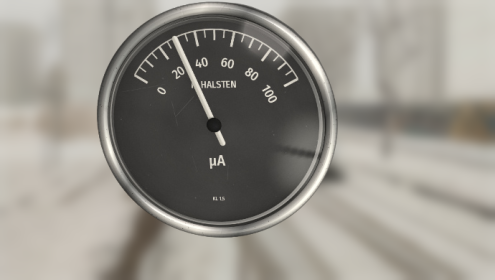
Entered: value=30 unit=µA
